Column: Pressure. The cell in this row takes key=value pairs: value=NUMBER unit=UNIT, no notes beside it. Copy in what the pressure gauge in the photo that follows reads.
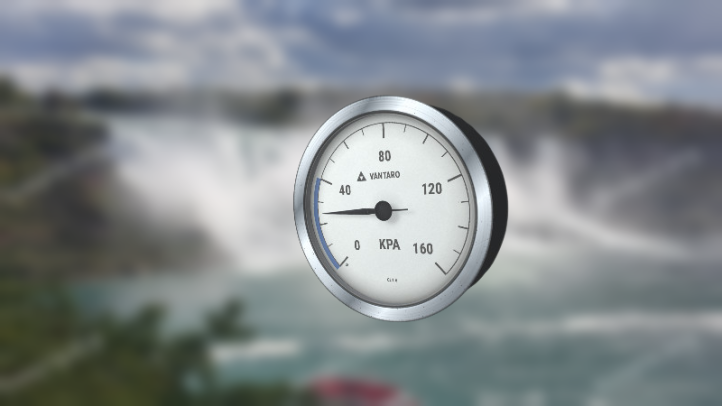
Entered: value=25 unit=kPa
